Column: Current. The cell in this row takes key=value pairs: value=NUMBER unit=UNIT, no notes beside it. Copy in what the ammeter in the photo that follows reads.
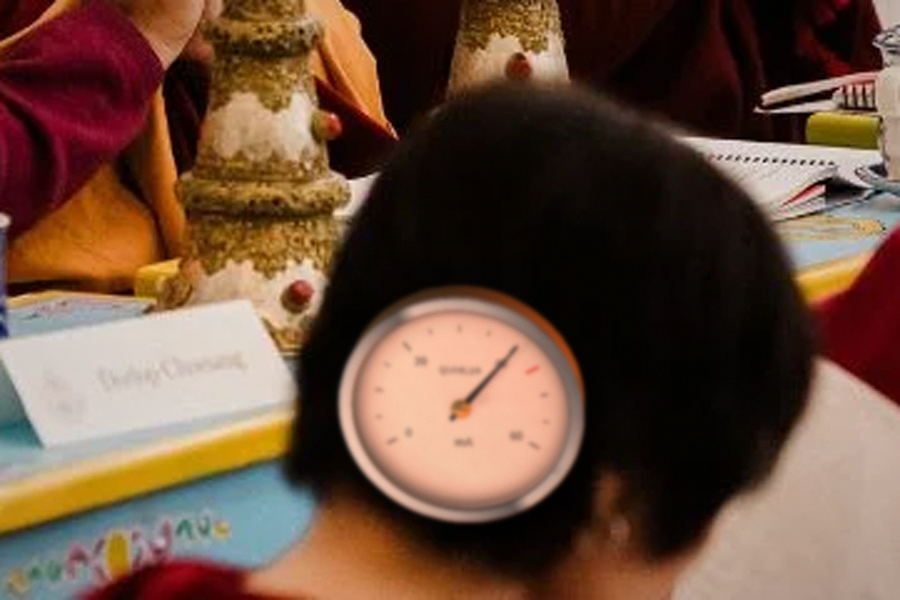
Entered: value=40 unit=mA
